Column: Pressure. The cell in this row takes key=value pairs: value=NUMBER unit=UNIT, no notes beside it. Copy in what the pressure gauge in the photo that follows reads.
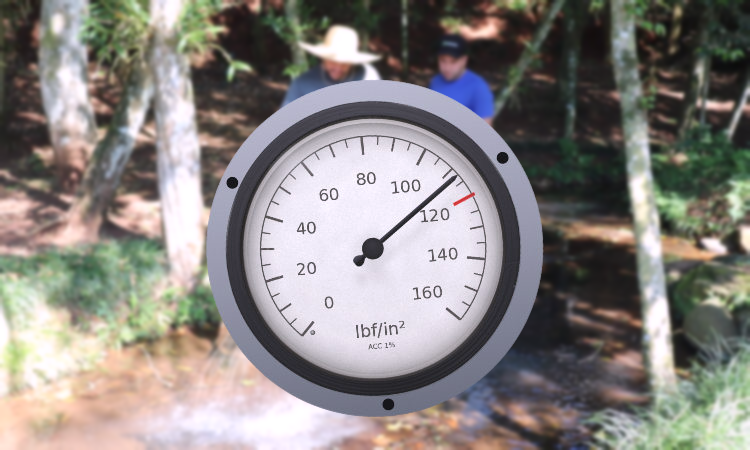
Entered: value=112.5 unit=psi
